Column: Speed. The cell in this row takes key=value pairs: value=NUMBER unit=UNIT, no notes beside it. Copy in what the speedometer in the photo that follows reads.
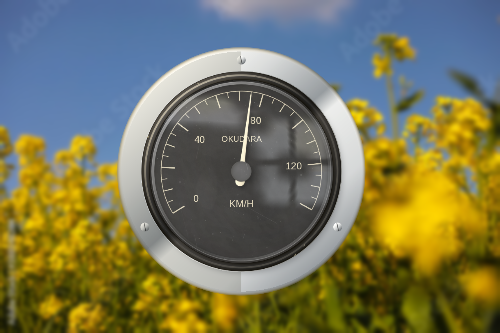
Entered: value=75 unit=km/h
